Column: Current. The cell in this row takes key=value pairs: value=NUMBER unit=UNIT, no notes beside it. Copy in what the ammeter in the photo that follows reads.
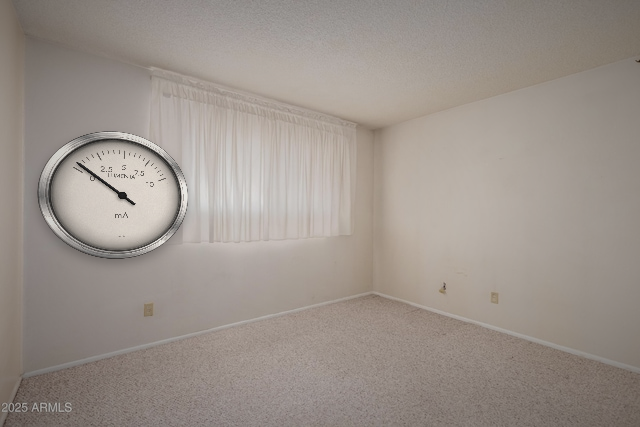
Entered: value=0.5 unit=mA
